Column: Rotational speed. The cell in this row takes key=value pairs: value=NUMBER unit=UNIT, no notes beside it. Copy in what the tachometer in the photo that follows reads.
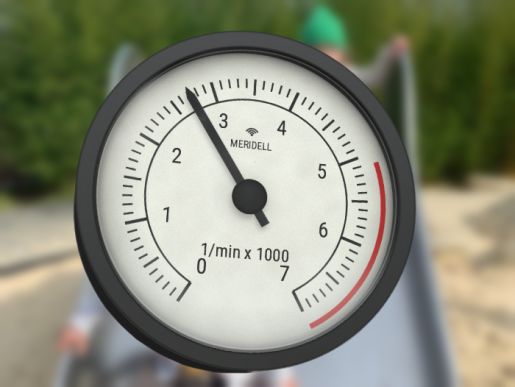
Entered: value=2700 unit=rpm
